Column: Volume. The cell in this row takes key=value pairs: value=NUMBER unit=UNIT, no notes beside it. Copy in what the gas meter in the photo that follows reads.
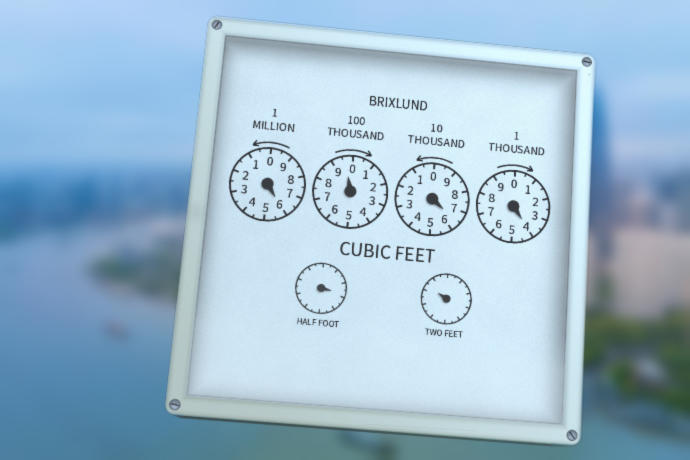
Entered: value=596400 unit=ft³
